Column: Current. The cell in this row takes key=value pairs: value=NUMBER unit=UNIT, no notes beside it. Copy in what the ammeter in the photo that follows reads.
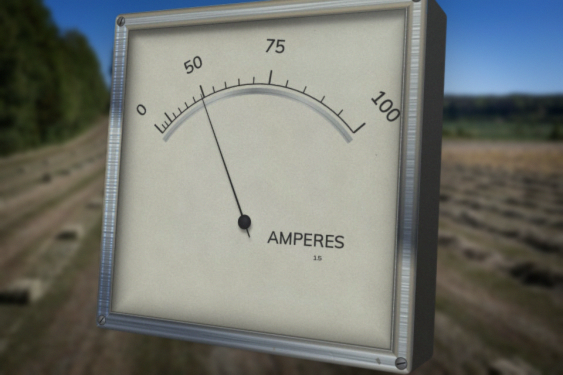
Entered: value=50 unit=A
